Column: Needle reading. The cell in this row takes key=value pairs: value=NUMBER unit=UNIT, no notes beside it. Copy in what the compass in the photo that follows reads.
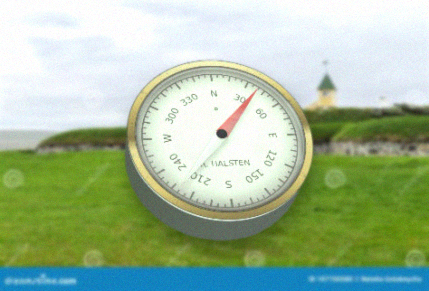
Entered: value=40 unit=°
